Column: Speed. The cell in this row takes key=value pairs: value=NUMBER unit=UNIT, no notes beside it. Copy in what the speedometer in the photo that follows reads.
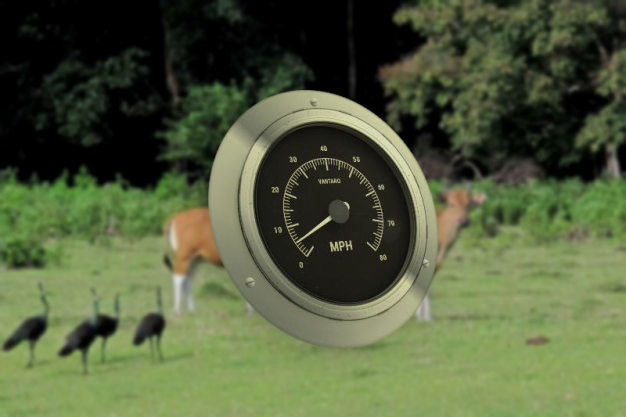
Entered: value=5 unit=mph
